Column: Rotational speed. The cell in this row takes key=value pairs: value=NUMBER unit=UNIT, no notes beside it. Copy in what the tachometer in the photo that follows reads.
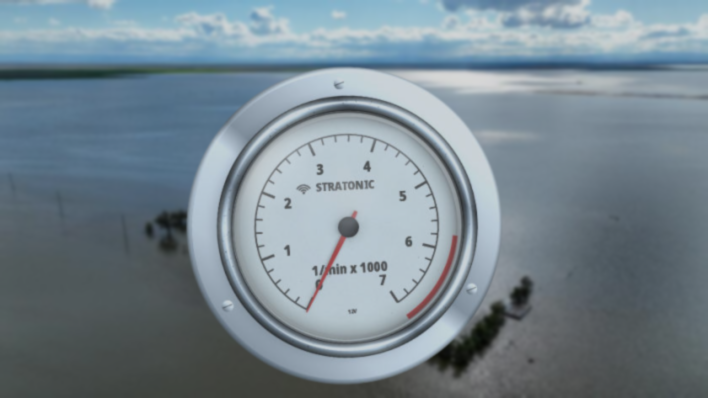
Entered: value=0 unit=rpm
